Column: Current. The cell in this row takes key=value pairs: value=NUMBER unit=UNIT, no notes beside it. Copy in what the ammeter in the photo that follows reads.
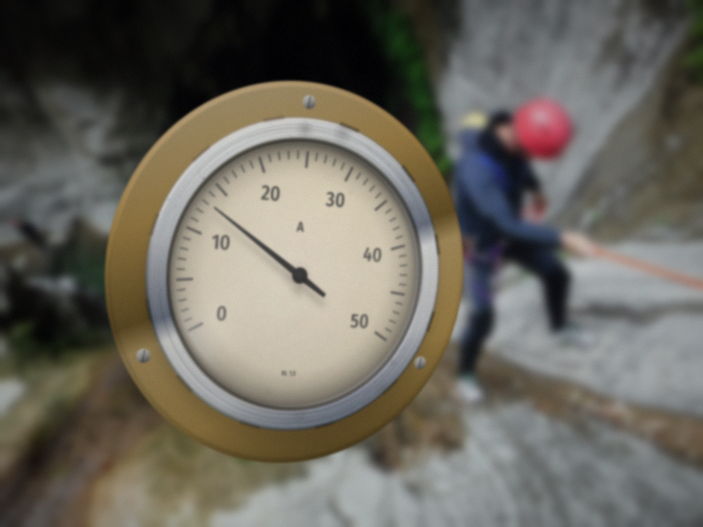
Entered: value=13 unit=A
